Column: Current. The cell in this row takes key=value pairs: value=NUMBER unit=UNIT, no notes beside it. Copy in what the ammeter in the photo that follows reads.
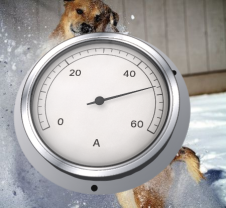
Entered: value=48 unit=A
